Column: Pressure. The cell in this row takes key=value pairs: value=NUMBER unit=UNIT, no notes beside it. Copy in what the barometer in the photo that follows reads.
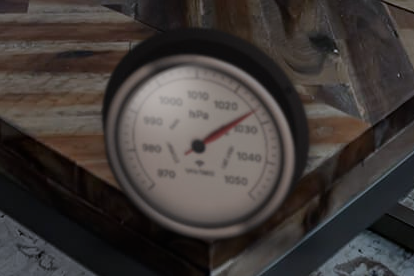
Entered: value=1026 unit=hPa
